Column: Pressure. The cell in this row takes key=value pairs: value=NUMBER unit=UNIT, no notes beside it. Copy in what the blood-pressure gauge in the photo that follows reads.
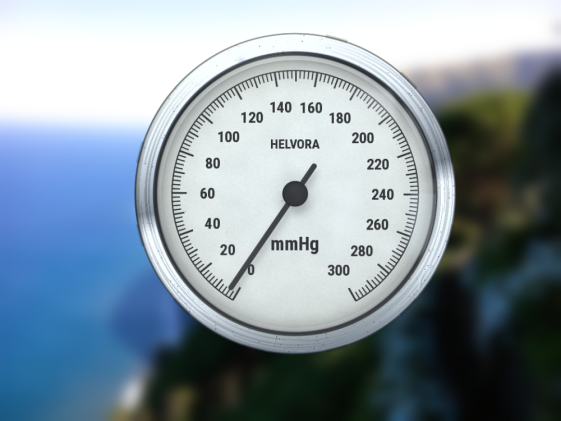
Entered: value=4 unit=mmHg
